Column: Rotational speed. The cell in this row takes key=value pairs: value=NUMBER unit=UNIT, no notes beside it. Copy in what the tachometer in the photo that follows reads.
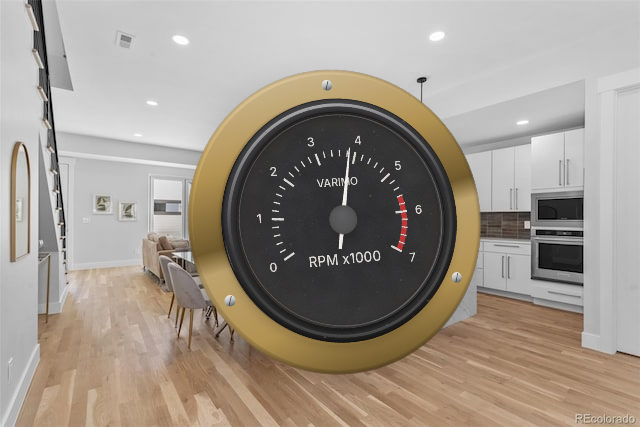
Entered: value=3800 unit=rpm
